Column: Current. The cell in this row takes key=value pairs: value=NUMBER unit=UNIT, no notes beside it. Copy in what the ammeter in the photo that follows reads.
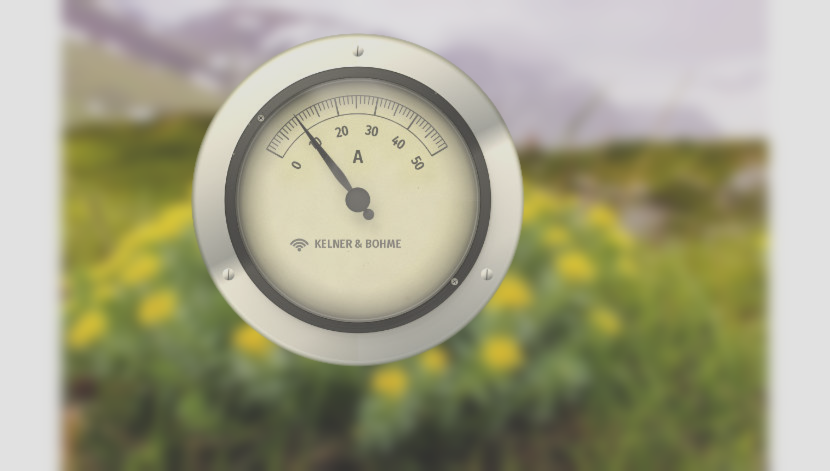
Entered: value=10 unit=A
